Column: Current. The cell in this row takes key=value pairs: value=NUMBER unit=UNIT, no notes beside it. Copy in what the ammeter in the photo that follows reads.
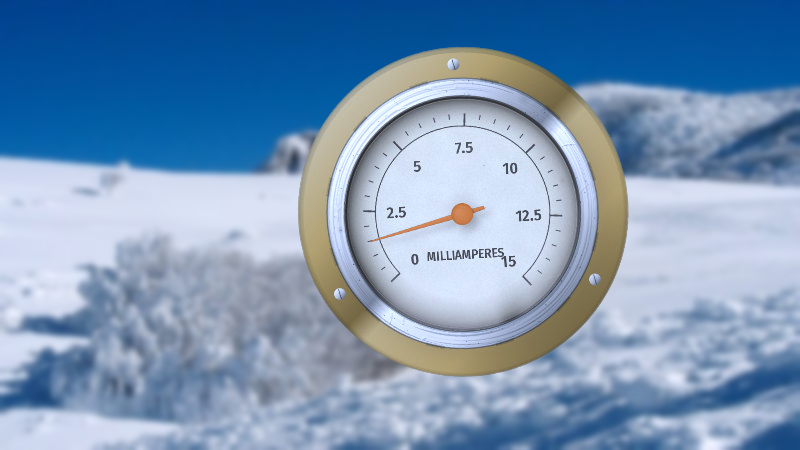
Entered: value=1.5 unit=mA
